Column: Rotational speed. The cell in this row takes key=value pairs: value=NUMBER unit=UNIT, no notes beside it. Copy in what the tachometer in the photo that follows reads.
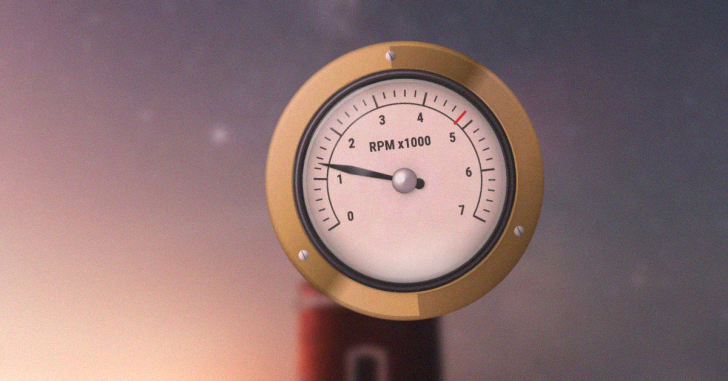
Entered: value=1300 unit=rpm
